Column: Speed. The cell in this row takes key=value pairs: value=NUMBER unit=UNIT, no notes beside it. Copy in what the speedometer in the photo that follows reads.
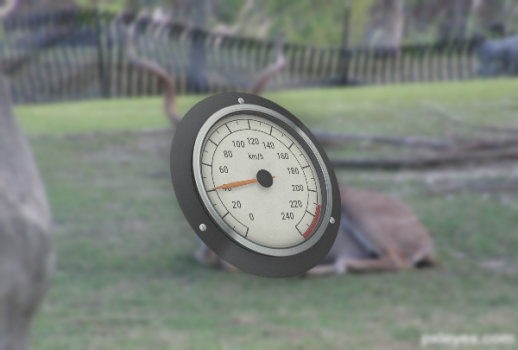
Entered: value=40 unit=km/h
